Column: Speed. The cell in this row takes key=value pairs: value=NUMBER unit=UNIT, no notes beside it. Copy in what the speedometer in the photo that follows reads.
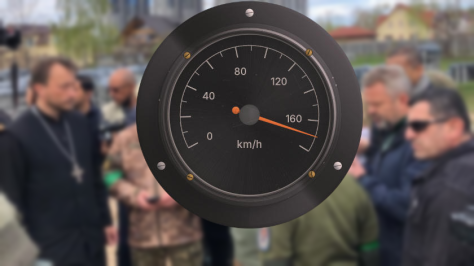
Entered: value=170 unit=km/h
